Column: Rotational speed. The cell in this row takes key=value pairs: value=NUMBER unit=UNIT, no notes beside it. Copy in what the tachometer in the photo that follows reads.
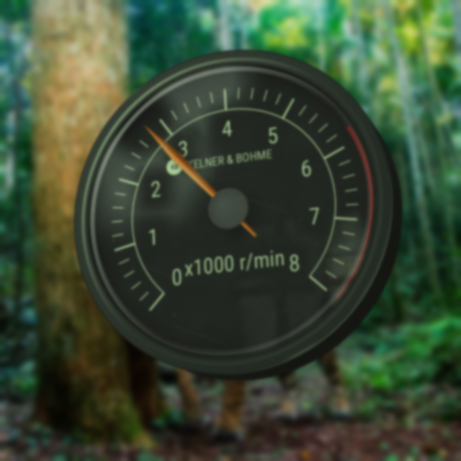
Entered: value=2800 unit=rpm
